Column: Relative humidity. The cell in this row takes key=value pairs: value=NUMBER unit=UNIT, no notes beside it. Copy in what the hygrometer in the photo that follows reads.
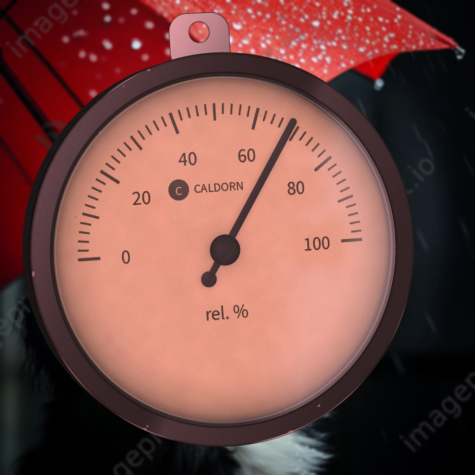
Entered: value=68 unit=%
